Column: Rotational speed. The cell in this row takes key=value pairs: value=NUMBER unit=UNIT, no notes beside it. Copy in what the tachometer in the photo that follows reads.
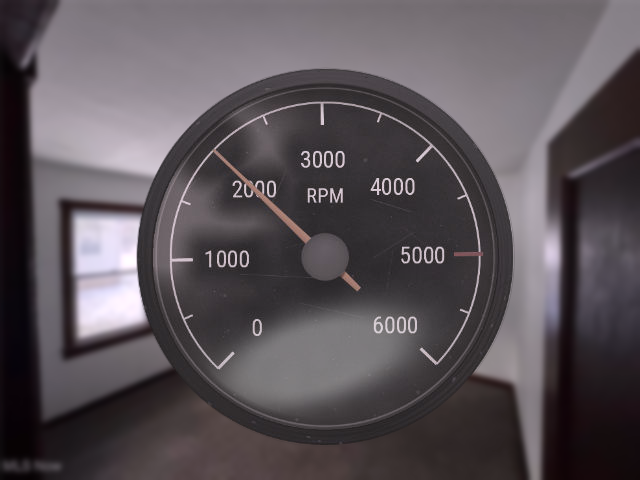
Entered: value=2000 unit=rpm
